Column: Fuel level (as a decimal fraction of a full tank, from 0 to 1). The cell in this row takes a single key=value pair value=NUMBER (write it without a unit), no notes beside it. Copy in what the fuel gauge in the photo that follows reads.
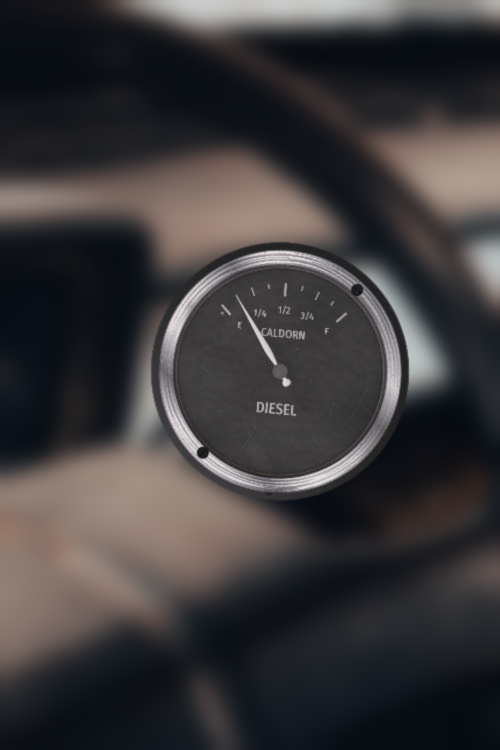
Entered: value=0.125
